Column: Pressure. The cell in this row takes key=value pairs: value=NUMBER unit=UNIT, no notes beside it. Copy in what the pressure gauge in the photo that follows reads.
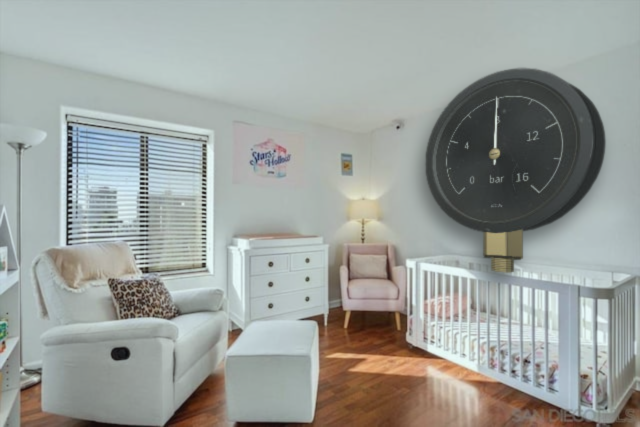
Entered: value=8 unit=bar
